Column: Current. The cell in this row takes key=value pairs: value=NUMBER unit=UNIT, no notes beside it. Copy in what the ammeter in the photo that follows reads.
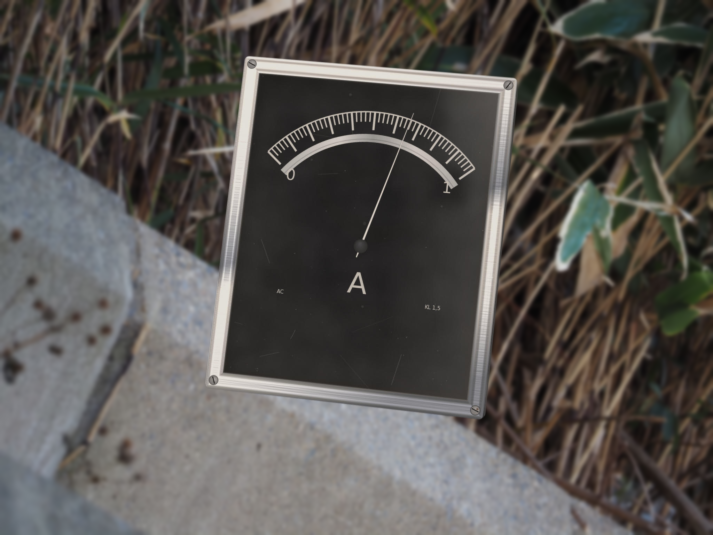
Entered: value=0.66 unit=A
